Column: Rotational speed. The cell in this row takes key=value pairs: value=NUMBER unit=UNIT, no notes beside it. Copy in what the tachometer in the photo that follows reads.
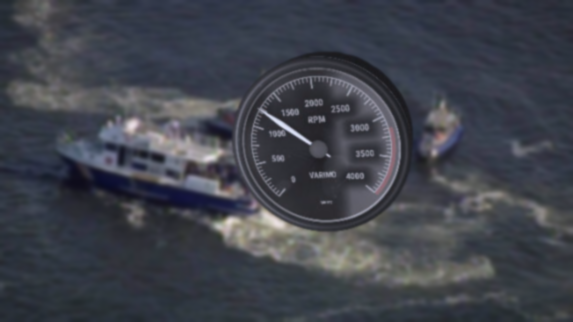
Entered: value=1250 unit=rpm
